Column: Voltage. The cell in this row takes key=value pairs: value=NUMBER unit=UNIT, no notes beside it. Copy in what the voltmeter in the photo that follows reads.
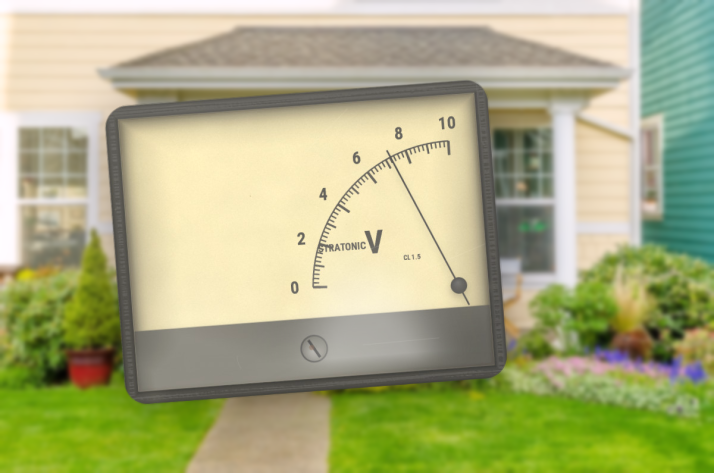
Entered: value=7.2 unit=V
